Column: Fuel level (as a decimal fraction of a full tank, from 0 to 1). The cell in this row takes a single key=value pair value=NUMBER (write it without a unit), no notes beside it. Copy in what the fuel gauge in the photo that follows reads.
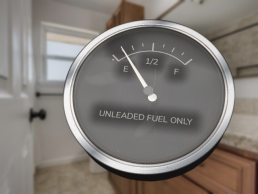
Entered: value=0.125
